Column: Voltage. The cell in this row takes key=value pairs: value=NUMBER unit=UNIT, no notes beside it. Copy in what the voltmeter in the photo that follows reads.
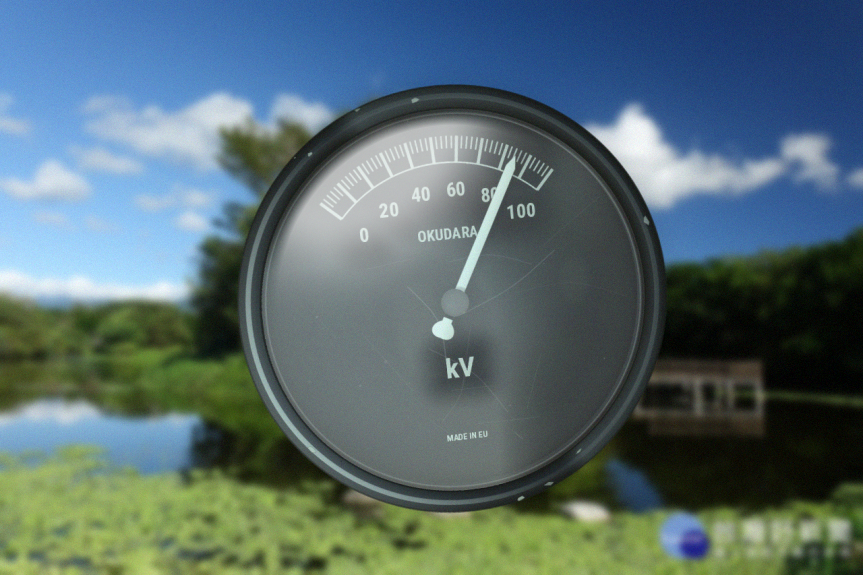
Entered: value=84 unit=kV
